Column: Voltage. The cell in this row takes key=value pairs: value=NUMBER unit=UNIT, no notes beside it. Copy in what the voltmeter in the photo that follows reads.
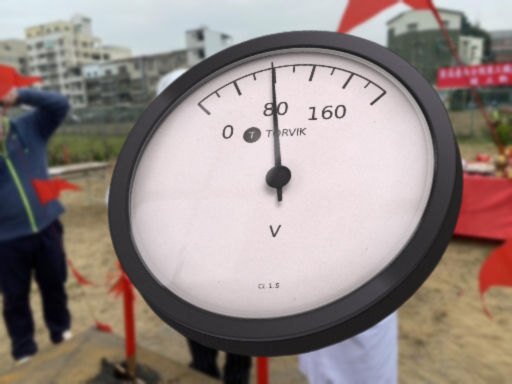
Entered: value=80 unit=V
